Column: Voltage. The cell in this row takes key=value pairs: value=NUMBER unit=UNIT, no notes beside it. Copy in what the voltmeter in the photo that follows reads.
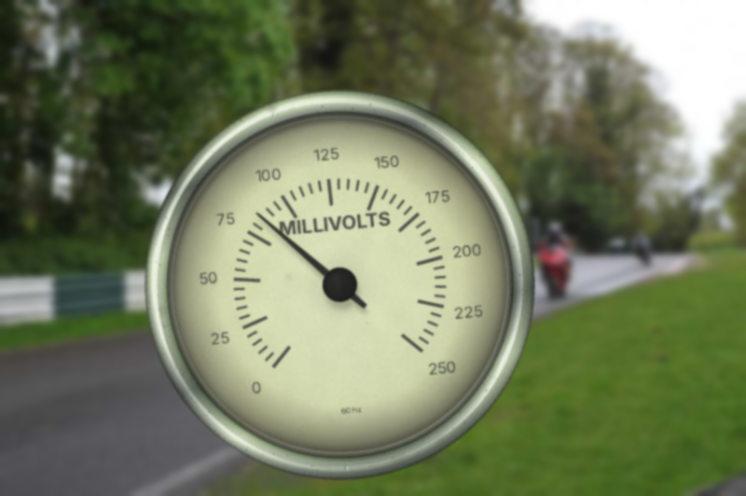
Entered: value=85 unit=mV
